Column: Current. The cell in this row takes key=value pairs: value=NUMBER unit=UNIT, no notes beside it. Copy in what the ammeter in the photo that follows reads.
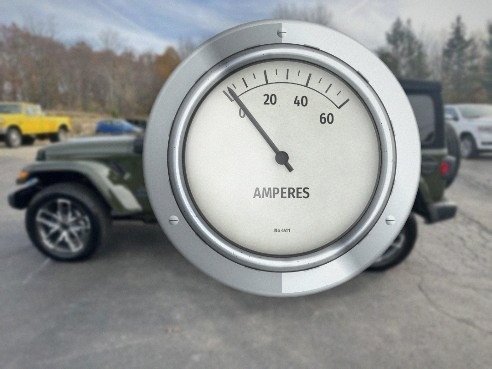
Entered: value=2.5 unit=A
